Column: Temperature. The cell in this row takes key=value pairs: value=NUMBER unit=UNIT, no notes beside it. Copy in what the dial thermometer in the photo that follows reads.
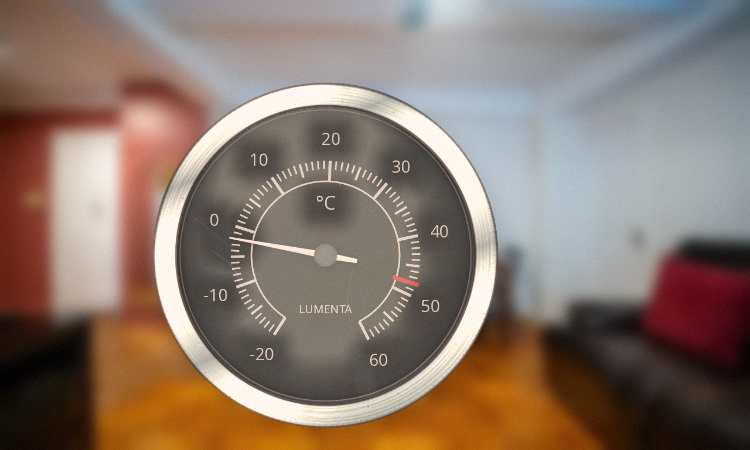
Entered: value=-2 unit=°C
